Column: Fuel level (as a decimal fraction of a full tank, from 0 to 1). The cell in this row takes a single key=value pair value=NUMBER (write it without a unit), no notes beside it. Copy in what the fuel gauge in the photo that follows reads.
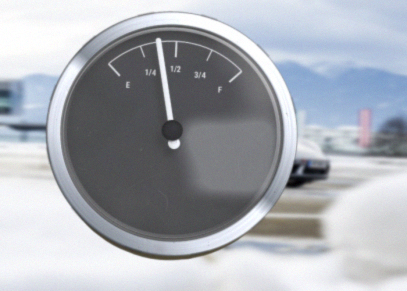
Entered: value=0.375
